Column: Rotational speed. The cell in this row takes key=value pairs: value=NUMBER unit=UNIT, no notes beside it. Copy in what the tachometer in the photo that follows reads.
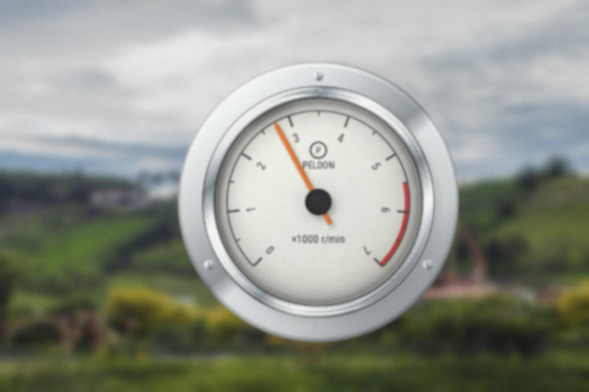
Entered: value=2750 unit=rpm
